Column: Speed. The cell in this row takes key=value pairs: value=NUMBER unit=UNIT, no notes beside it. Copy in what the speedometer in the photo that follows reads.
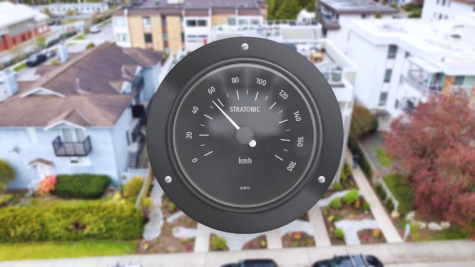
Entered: value=55 unit=km/h
